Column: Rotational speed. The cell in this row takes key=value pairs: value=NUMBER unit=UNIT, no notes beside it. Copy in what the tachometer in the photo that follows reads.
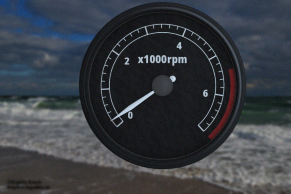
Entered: value=200 unit=rpm
